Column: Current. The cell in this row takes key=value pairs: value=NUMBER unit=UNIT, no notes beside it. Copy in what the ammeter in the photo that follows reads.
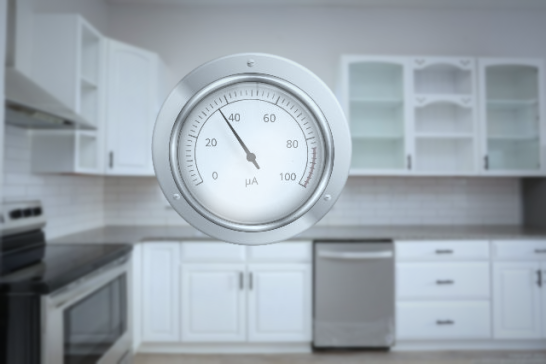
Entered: value=36 unit=µA
